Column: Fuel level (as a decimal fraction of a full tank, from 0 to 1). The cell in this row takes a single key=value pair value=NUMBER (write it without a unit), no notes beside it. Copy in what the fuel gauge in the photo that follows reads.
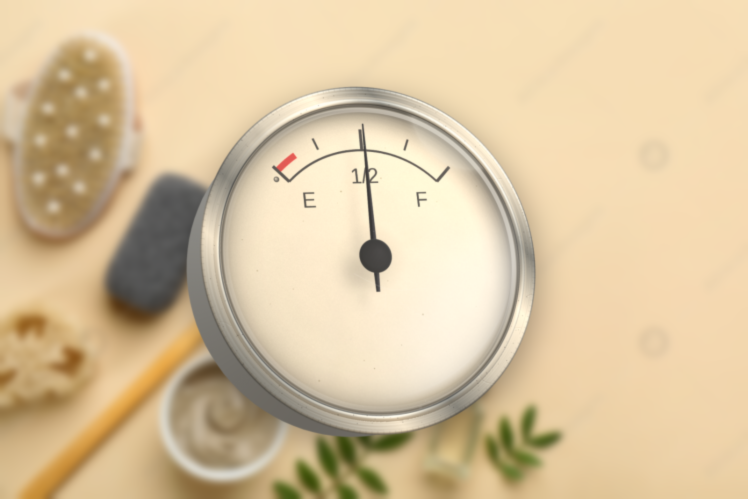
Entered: value=0.5
